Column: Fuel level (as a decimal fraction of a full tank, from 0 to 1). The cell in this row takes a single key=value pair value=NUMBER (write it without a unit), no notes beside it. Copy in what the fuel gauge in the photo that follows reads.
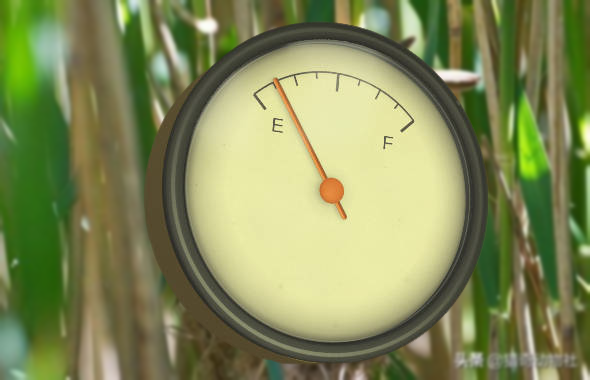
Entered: value=0.125
